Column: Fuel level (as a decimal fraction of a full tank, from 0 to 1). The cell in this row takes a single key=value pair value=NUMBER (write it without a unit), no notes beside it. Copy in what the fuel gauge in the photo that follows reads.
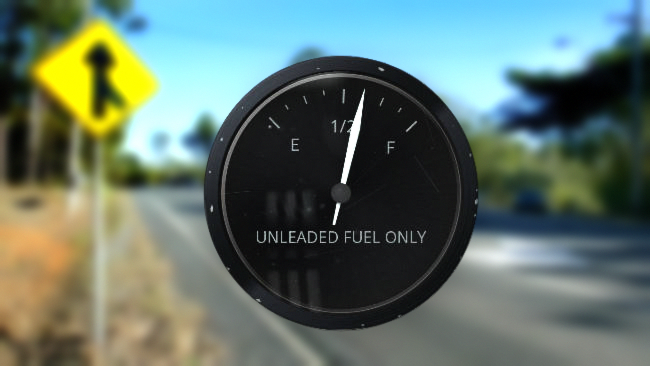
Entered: value=0.625
